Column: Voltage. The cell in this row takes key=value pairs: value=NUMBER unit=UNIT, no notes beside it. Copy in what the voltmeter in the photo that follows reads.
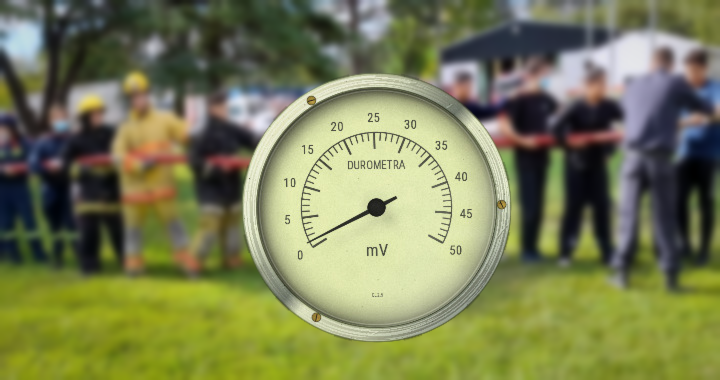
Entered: value=1 unit=mV
